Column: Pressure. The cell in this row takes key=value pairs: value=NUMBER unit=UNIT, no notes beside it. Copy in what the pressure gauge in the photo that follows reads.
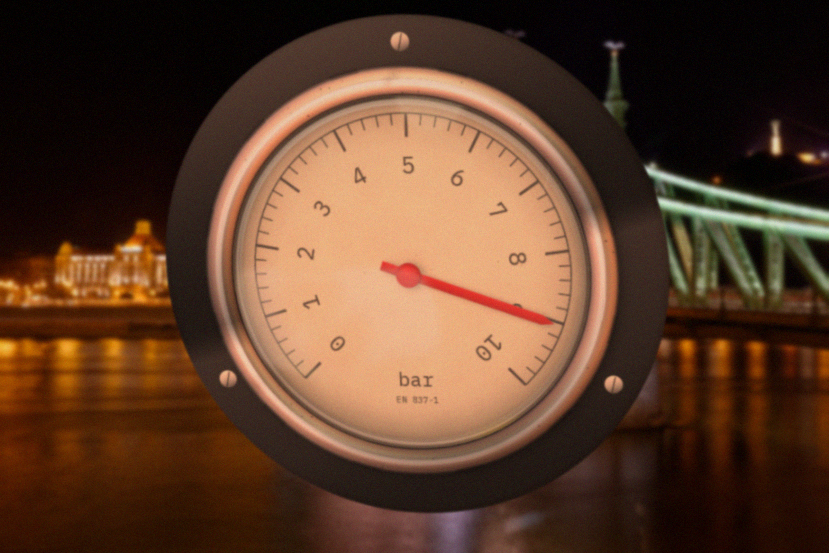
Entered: value=9 unit=bar
